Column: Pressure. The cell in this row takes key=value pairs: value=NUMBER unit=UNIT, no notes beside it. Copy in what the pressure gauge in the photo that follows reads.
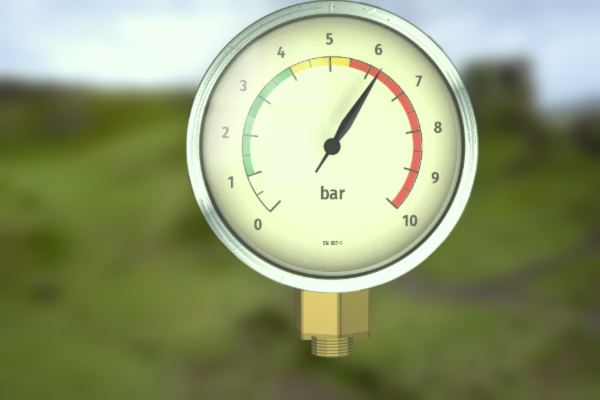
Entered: value=6.25 unit=bar
